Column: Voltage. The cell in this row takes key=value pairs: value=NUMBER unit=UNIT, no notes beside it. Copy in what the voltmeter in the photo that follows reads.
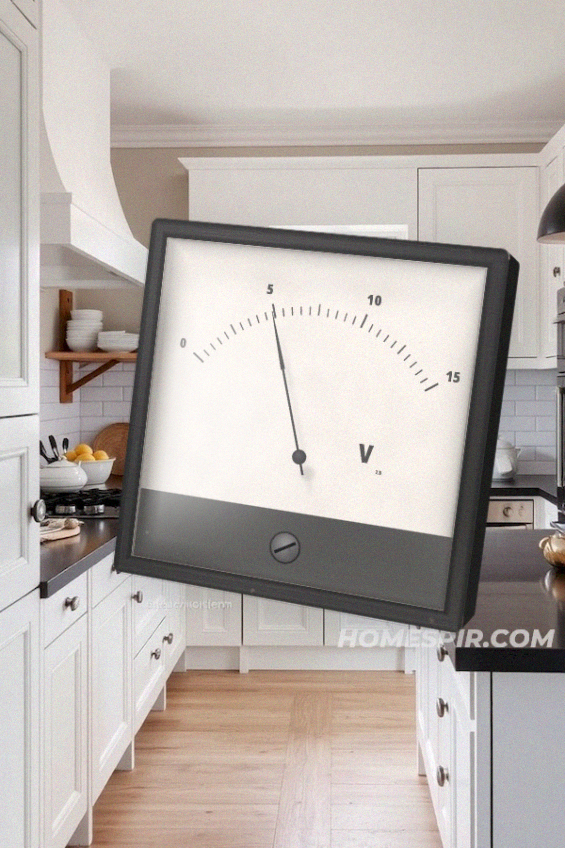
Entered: value=5 unit=V
